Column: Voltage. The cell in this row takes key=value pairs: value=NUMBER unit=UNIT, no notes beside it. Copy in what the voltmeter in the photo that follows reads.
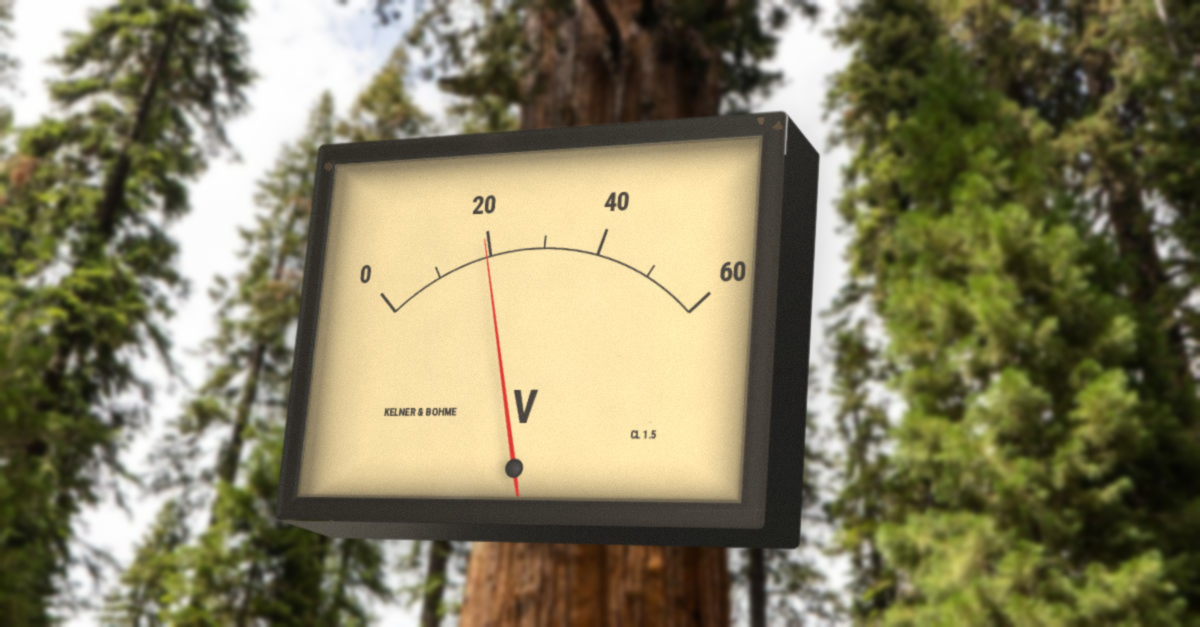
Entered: value=20 unit=V
